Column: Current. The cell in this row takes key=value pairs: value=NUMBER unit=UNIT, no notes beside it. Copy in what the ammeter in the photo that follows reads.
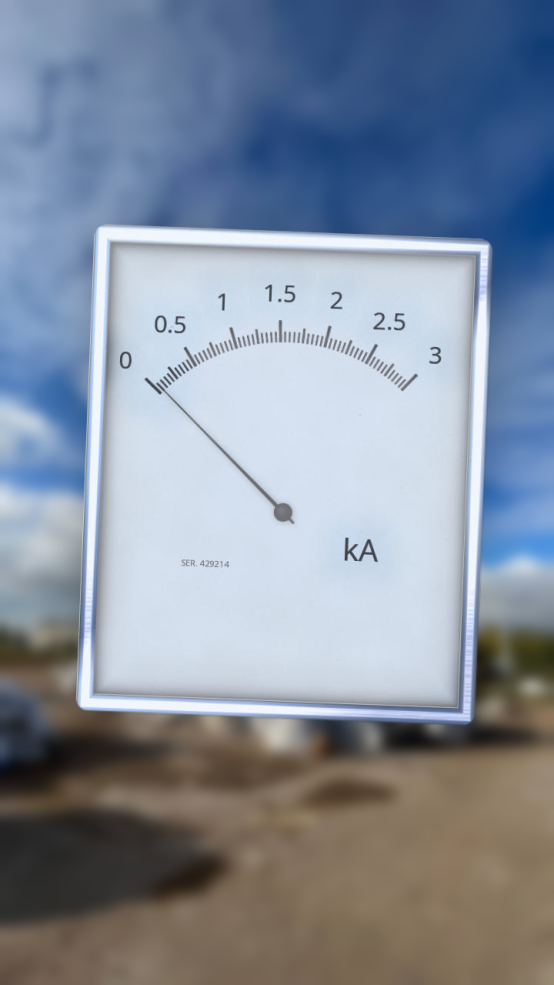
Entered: value=0.05 unit=kA
